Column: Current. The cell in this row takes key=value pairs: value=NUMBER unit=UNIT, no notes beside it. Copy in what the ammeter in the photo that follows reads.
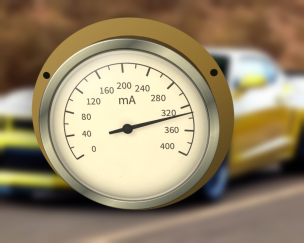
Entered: value=330 unit=mA
